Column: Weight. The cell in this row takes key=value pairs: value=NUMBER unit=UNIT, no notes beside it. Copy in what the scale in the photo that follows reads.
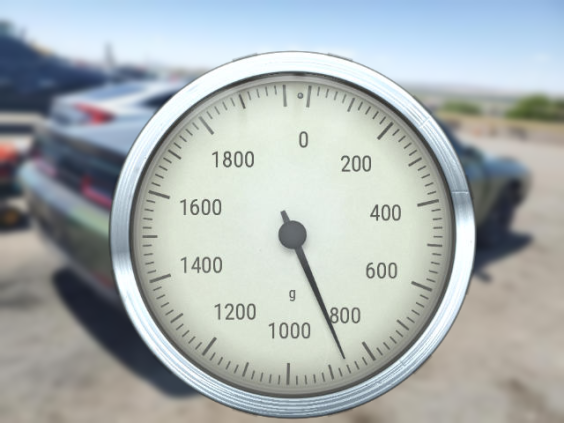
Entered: value=860 unit=g
